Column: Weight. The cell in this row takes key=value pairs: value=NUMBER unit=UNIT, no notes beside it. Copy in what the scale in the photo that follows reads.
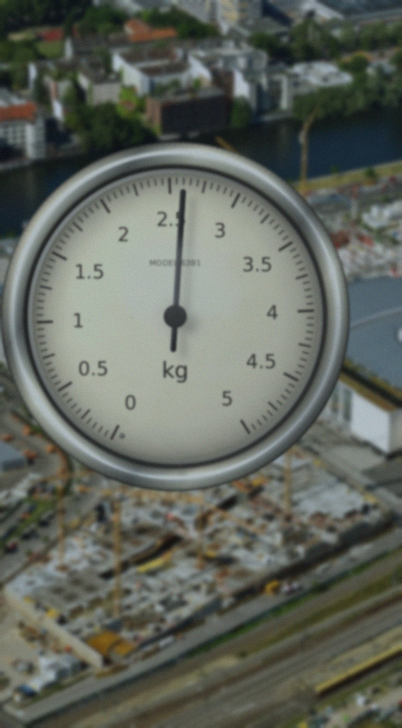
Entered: value=2.6 unit=kg
